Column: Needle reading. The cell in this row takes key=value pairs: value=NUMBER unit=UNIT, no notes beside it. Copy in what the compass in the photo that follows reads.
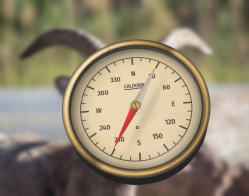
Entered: value=210 unit=°
